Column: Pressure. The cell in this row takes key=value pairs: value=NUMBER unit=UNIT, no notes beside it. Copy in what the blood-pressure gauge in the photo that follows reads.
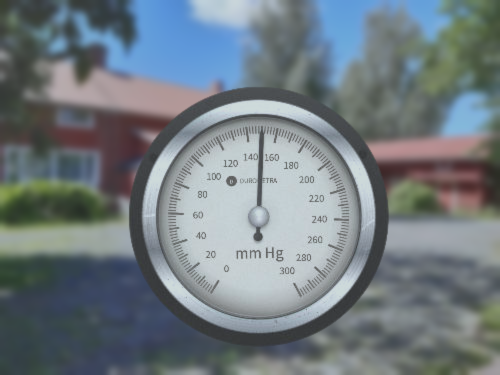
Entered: value=150 unit=mmHg
